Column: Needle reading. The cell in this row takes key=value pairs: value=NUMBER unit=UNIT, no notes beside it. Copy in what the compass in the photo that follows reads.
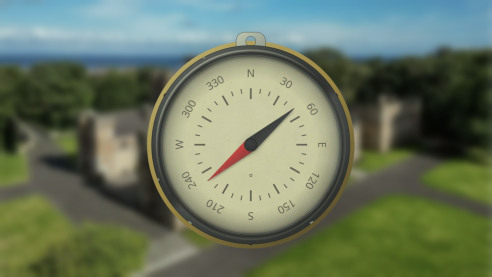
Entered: value=230 unit=°
